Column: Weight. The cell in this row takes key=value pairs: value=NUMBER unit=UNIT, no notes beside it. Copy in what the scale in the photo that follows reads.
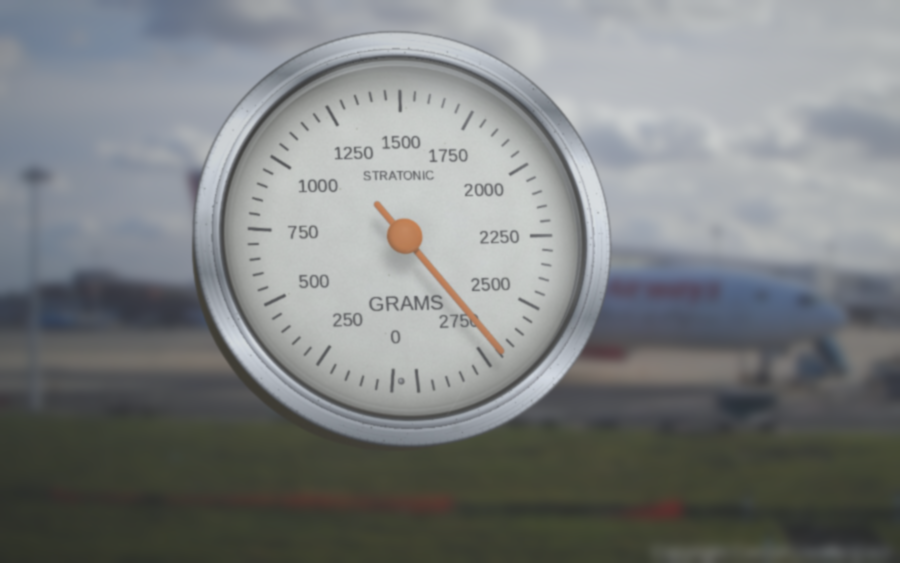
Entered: value=2700 unit=g
